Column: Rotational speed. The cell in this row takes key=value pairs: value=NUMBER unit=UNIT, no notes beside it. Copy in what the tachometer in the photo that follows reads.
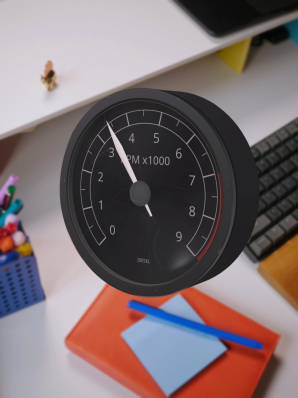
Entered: value=3500 unit=rpm
